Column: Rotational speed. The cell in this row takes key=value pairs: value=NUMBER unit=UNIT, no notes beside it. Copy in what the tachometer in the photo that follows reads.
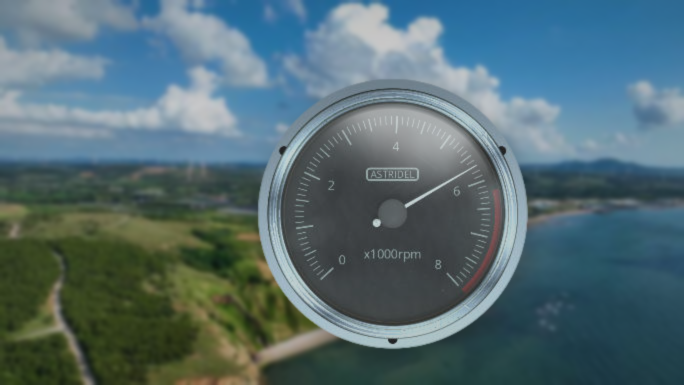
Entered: value=5700 unit=rpm
